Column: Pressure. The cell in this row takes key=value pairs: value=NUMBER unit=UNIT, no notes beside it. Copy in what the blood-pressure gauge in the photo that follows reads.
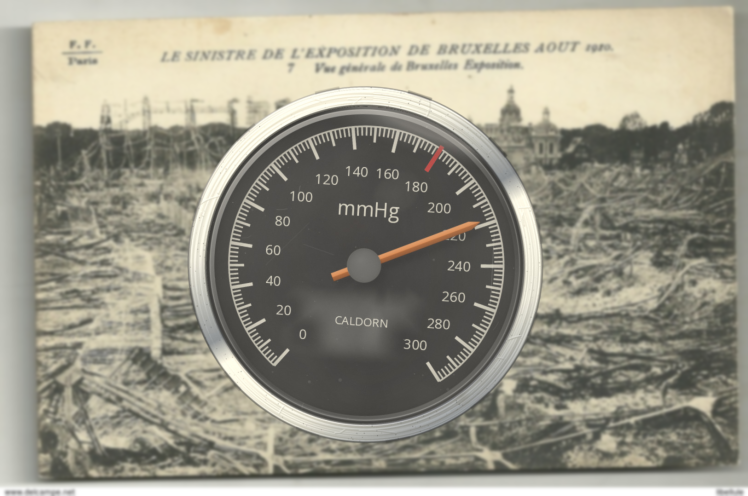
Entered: value=218 unit=mmHg
